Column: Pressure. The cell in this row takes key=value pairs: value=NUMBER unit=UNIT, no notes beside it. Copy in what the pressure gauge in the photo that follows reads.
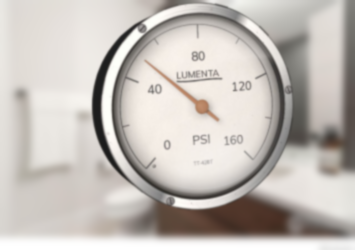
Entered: value=50 unit=psi
